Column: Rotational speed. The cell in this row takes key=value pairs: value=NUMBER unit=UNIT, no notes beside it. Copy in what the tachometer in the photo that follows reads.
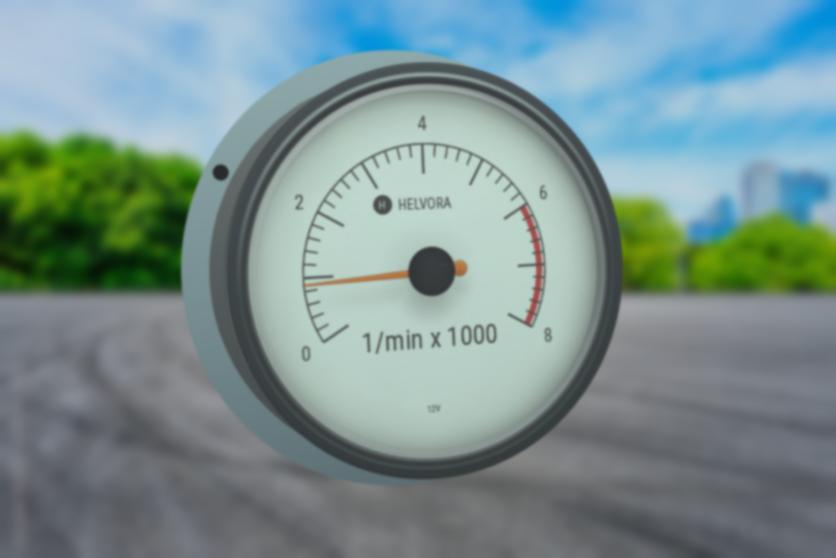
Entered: value=900 unit=rpm
